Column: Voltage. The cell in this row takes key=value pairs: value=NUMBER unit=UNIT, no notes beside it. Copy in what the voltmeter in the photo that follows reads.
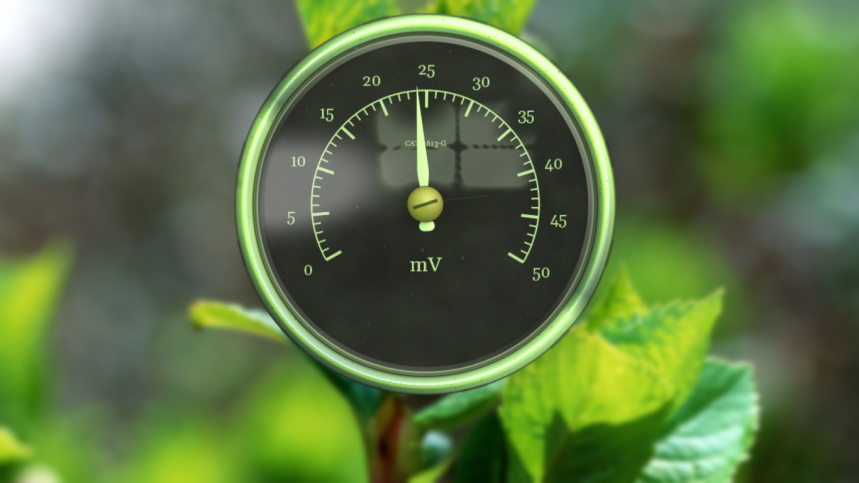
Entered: value=24 unit=mV
